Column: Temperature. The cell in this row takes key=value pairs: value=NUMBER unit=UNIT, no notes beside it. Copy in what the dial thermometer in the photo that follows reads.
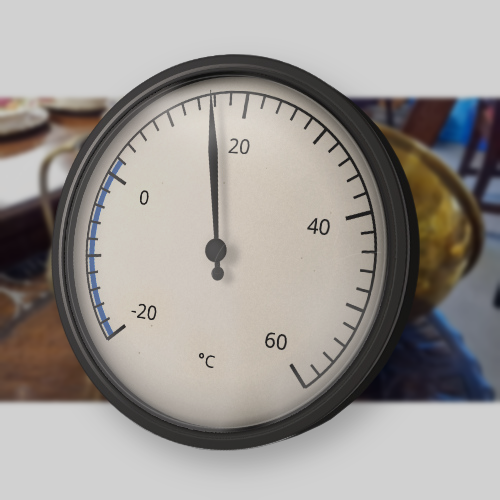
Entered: value=16 unit=°C
